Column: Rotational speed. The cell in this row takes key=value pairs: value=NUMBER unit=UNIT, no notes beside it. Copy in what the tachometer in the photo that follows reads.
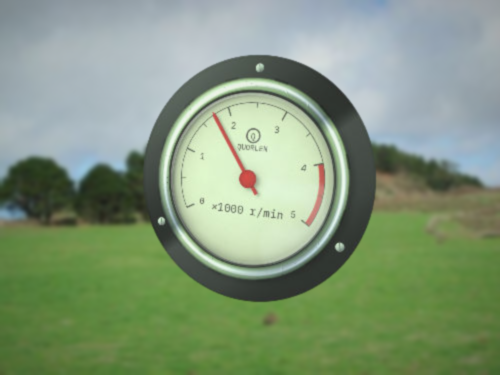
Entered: value=1750 unit=rpm
